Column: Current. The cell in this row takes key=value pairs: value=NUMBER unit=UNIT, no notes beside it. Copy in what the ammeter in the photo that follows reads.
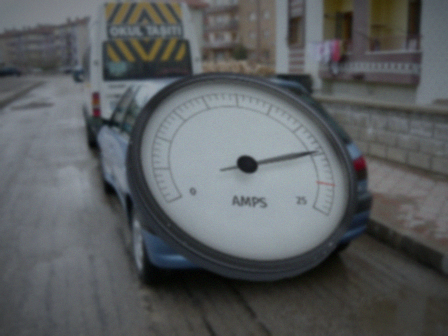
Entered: value=20 unit=A
